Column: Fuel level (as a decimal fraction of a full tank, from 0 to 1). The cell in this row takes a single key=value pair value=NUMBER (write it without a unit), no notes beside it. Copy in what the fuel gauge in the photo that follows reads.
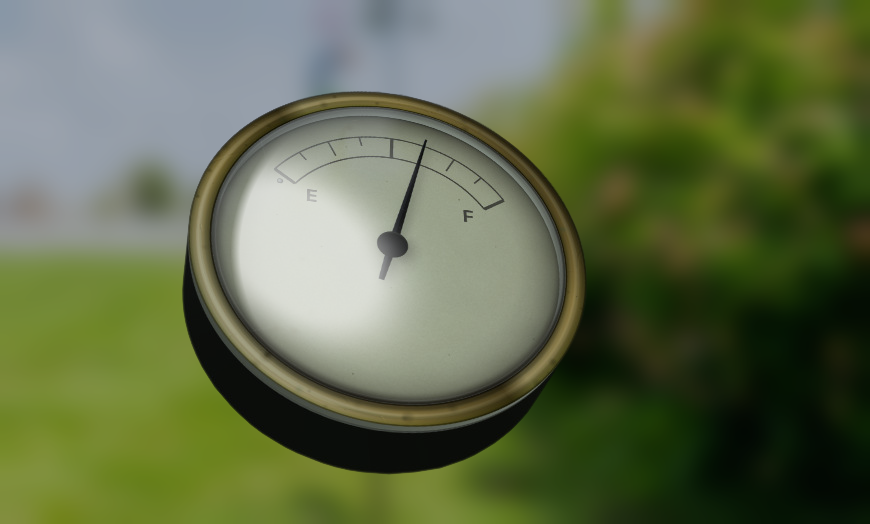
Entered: value=0.625
